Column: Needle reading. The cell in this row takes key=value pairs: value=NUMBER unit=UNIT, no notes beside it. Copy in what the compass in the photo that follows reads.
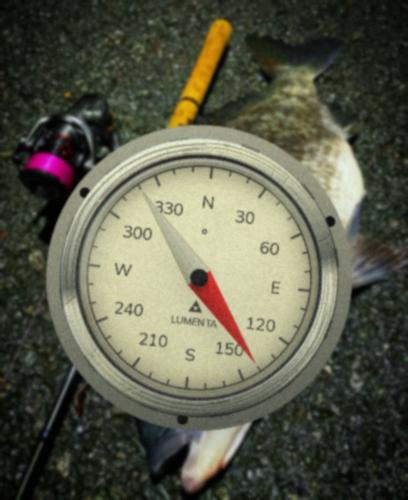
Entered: value=140 unit=°
